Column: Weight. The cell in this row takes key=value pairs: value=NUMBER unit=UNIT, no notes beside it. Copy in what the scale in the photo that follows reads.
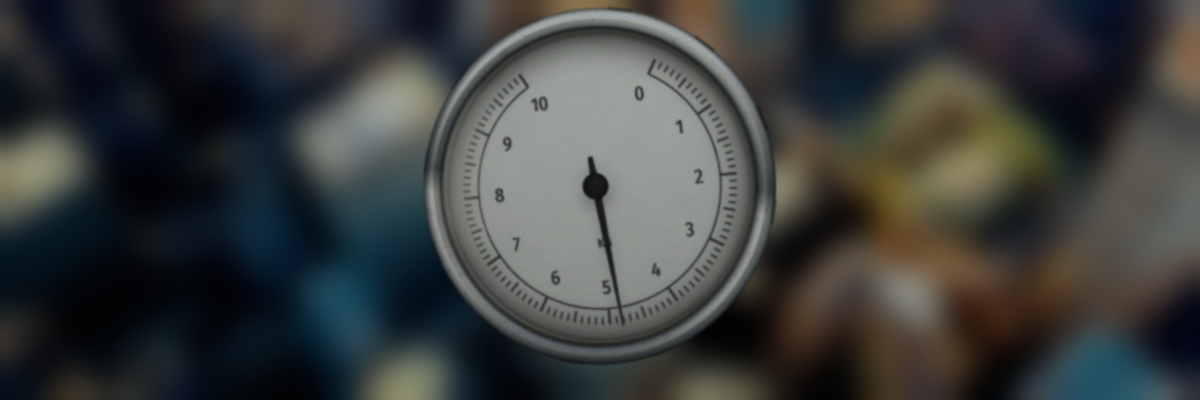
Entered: value=4.8 unit=kg
